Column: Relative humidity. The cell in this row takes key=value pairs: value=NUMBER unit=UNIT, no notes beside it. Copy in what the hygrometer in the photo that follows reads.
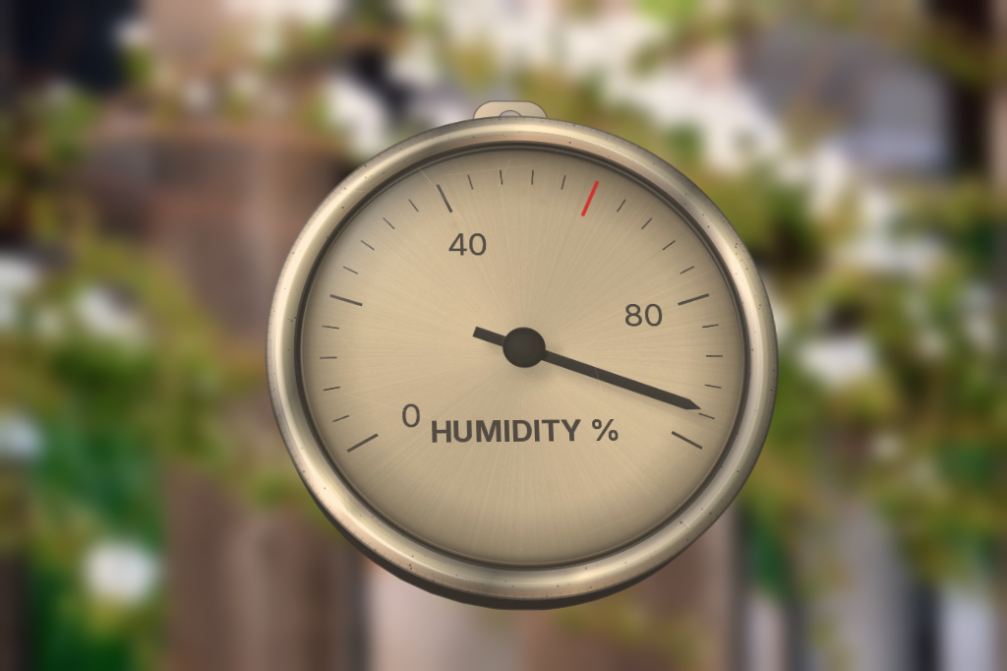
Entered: value=96 unit=%
